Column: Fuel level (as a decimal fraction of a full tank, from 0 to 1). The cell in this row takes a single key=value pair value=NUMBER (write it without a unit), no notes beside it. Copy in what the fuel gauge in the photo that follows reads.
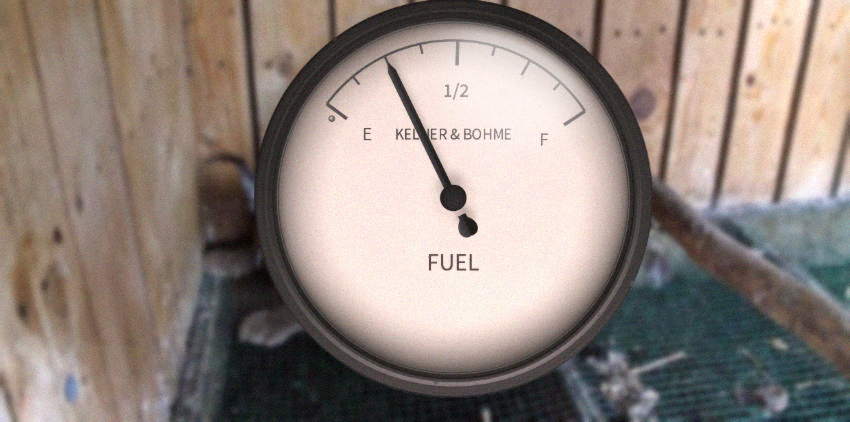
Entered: value=0.25
